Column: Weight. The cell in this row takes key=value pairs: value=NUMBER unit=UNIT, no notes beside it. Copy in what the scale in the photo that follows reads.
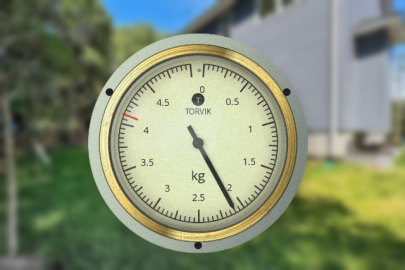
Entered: value=2.1 unit=kg
